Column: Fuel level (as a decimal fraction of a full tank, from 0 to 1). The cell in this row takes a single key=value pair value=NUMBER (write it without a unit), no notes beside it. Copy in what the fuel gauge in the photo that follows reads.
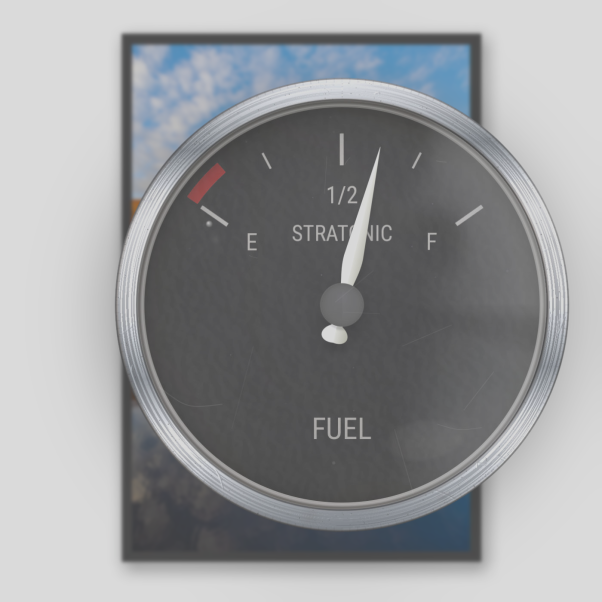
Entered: value=0.625
